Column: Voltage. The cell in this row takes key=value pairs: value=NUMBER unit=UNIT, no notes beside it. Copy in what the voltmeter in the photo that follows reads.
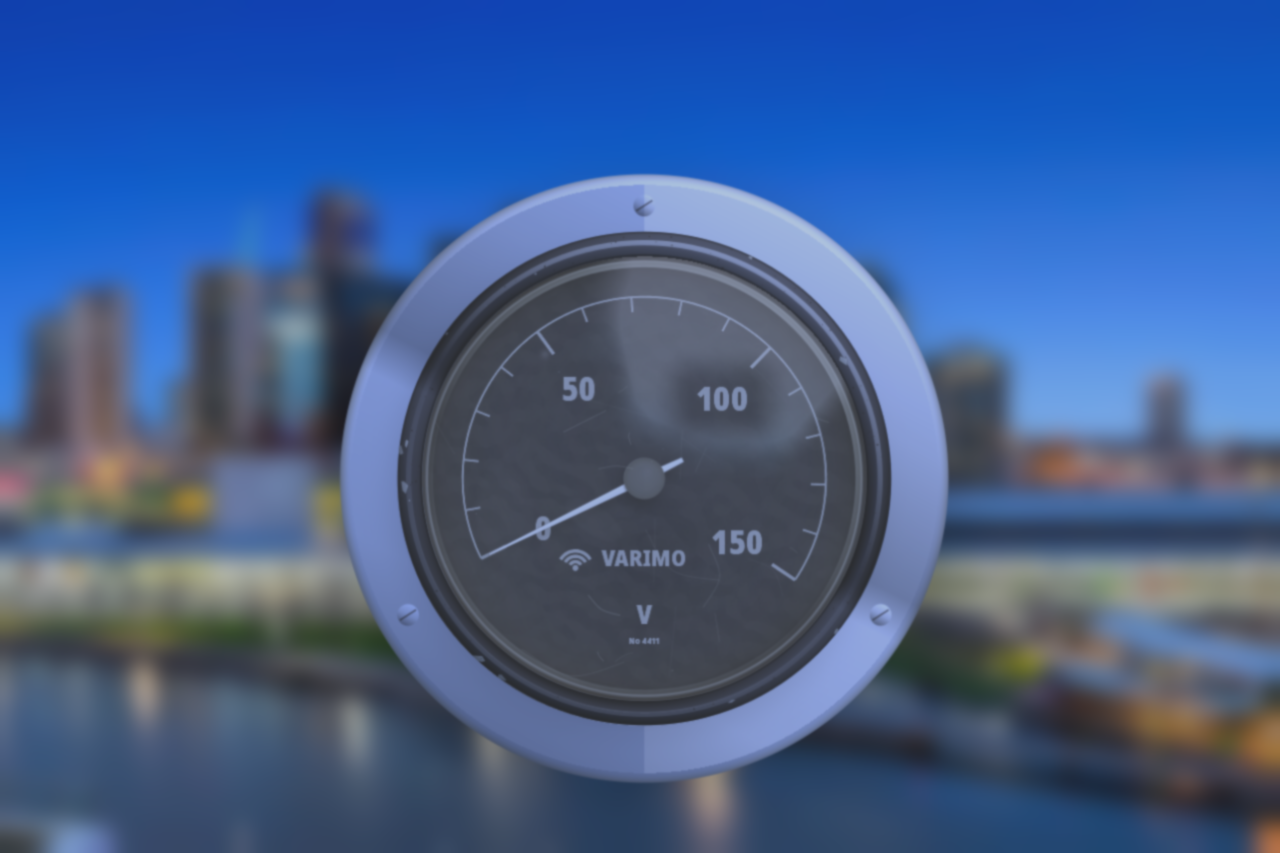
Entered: value=0 unit=V
